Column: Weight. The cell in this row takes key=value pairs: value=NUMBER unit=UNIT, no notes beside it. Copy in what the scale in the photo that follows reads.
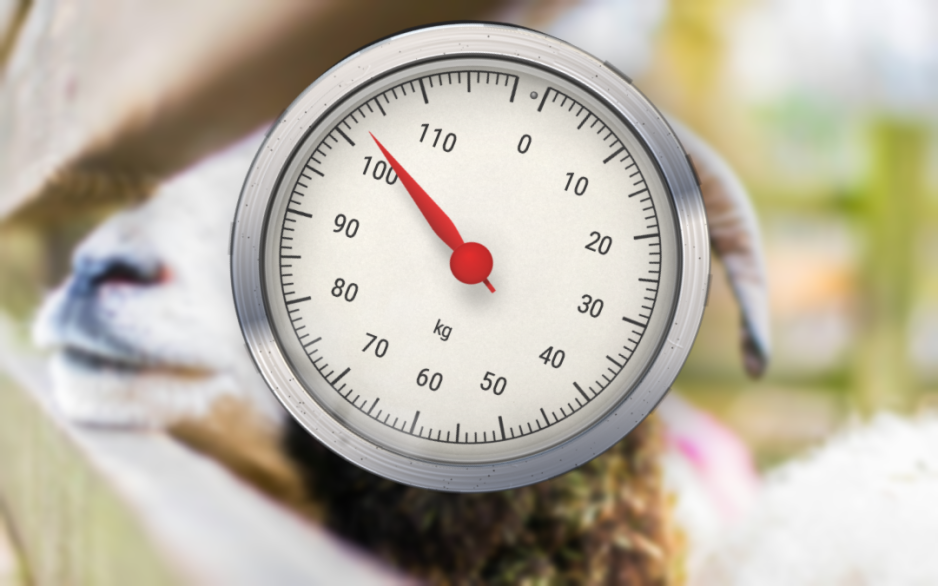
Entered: value=102.5 unit=kg
